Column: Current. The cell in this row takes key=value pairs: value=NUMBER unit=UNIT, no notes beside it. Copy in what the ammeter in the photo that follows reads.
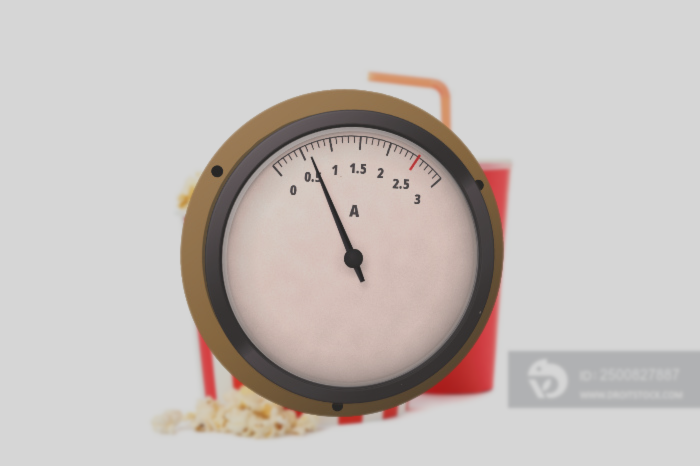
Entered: value=0.6 unit=A
